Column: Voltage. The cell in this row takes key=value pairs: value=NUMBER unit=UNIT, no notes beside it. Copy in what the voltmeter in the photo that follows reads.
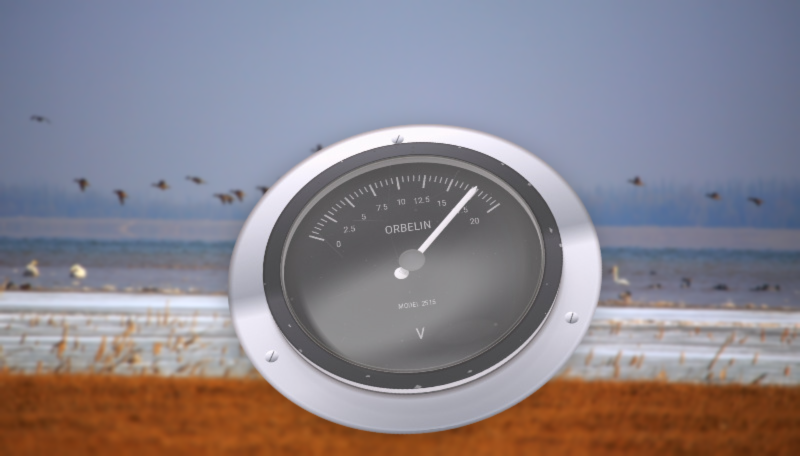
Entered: value=17.5 unit=V
